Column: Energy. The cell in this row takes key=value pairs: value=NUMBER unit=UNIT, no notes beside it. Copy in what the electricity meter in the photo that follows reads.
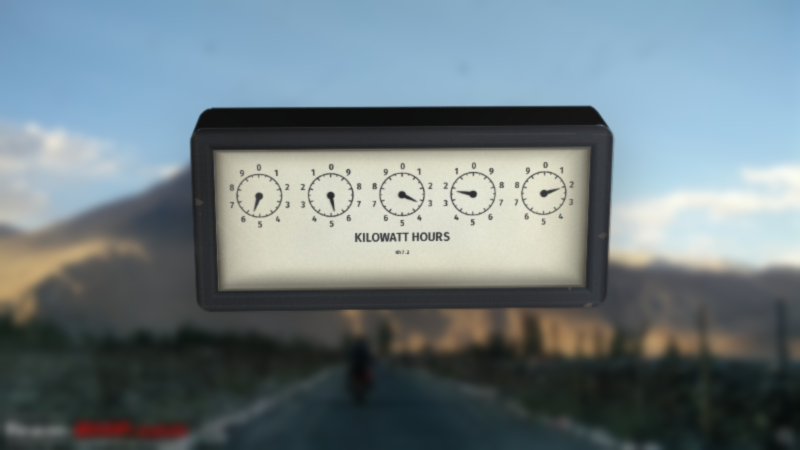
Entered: value=55322 unit=kWh
